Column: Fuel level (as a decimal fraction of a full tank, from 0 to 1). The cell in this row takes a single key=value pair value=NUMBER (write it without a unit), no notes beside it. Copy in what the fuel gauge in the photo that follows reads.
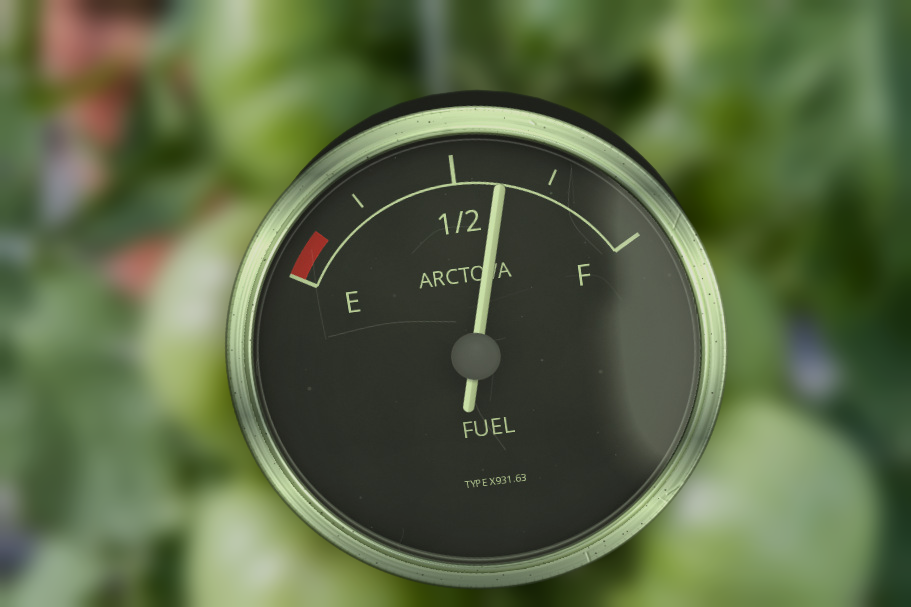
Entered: value=0.625
